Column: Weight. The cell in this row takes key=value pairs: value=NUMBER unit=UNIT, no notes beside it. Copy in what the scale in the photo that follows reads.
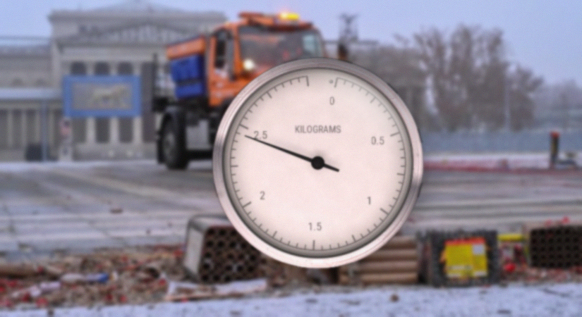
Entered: value=2.45 unit=kg
